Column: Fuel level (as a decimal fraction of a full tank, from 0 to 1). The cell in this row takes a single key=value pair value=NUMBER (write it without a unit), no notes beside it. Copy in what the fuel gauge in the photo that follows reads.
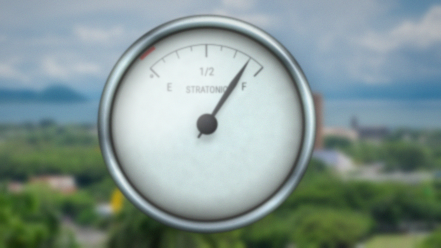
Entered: value=0.875
